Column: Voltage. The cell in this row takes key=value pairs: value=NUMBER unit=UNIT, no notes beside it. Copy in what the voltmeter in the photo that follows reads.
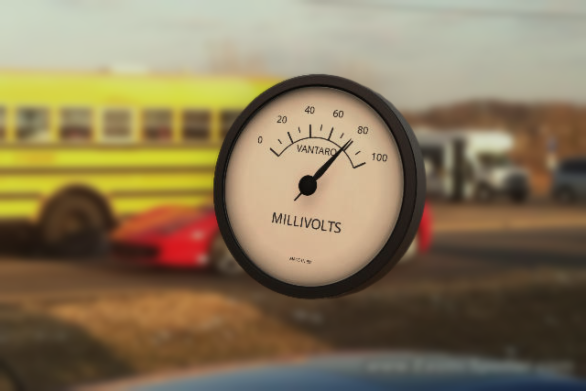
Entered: value=80 unit=mV
